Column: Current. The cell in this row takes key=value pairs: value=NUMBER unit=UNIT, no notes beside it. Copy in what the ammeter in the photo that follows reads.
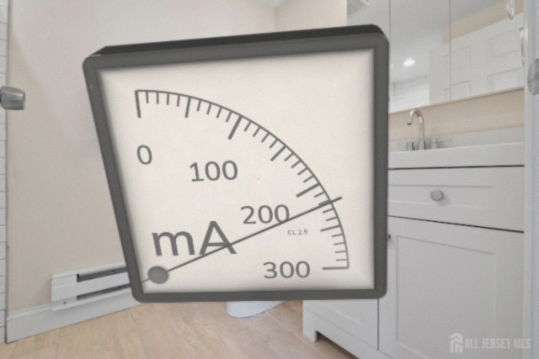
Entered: value=220 unit=mA
